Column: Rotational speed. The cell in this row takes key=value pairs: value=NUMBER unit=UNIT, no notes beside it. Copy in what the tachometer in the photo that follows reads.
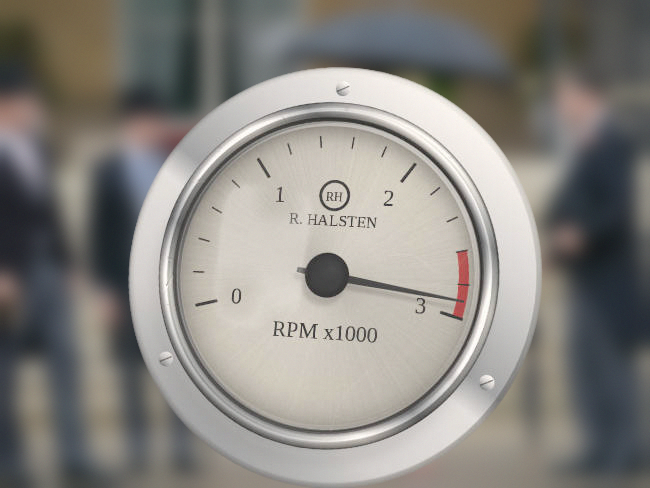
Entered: value=2900 unit=rpm
